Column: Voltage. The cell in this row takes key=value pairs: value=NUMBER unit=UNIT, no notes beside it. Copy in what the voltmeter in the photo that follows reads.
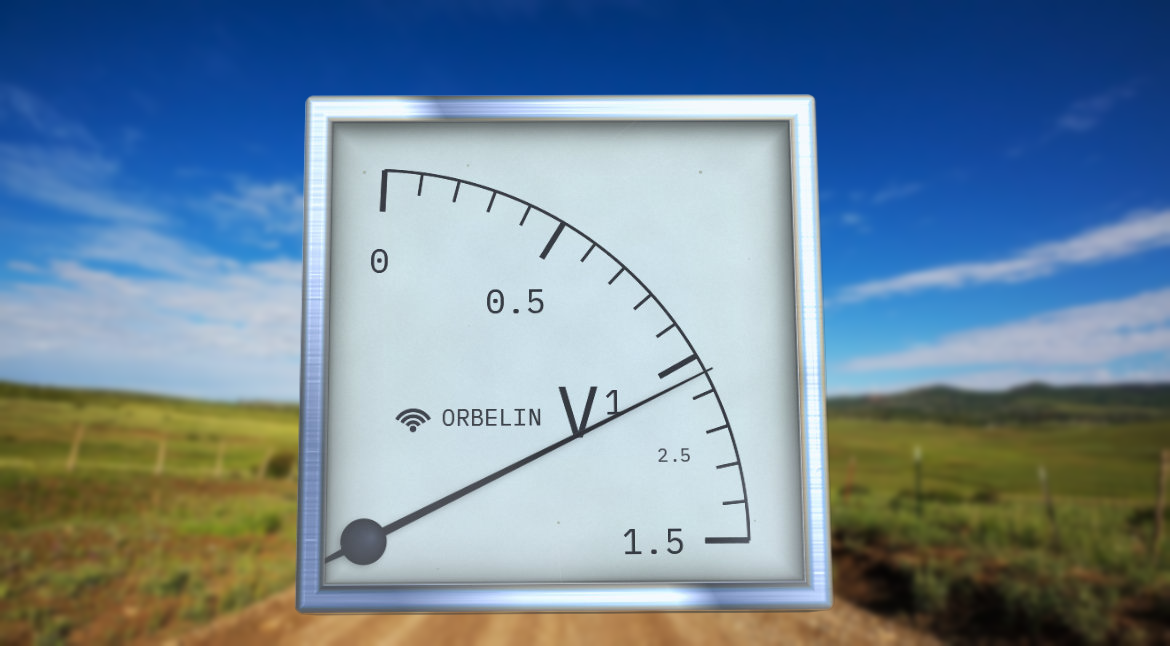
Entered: value=1.05 unit=V
